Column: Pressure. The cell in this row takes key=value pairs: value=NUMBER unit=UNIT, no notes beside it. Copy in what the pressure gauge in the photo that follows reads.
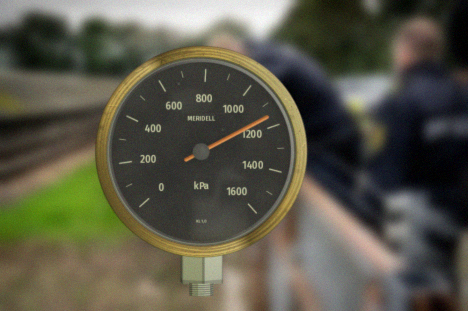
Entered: value=1150 unit=kPa
